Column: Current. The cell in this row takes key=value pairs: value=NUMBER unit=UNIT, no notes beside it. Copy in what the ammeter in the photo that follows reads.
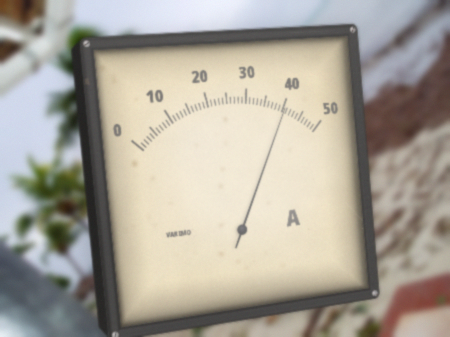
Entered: value=40 unit=A
